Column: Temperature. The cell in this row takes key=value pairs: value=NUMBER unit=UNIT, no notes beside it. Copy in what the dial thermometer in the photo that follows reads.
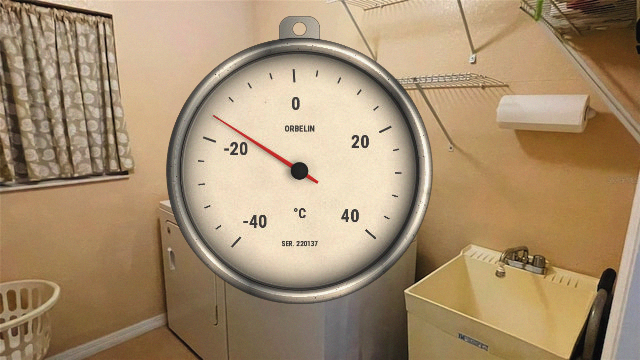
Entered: value=-16 unit=°C
